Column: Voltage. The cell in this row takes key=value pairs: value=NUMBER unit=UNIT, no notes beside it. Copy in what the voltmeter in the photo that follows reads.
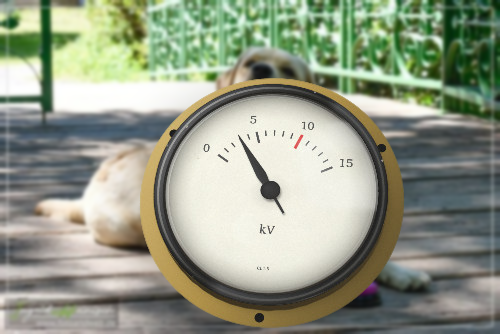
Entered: value=3 unit=kV
